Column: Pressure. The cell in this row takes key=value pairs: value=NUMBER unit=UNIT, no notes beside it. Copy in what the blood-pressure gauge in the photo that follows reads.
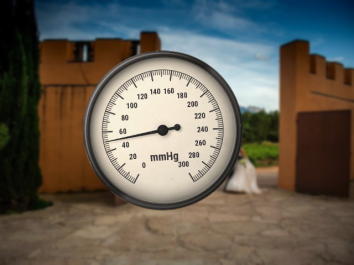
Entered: value=50 unit=mmHg
